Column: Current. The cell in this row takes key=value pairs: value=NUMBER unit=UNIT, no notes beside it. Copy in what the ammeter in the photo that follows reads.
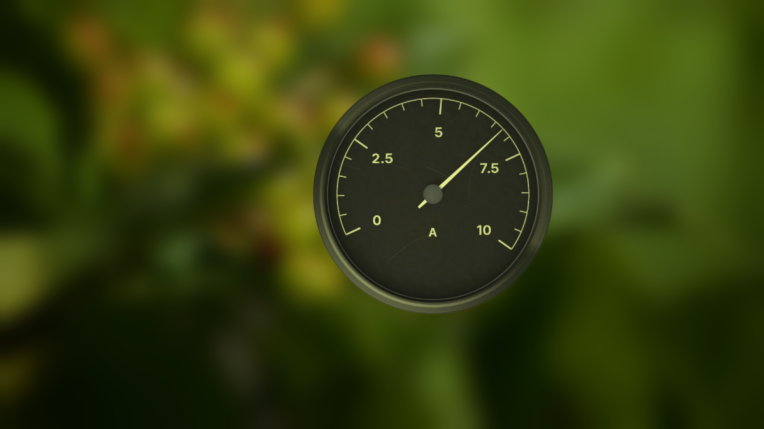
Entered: value=6.75 unit=A
